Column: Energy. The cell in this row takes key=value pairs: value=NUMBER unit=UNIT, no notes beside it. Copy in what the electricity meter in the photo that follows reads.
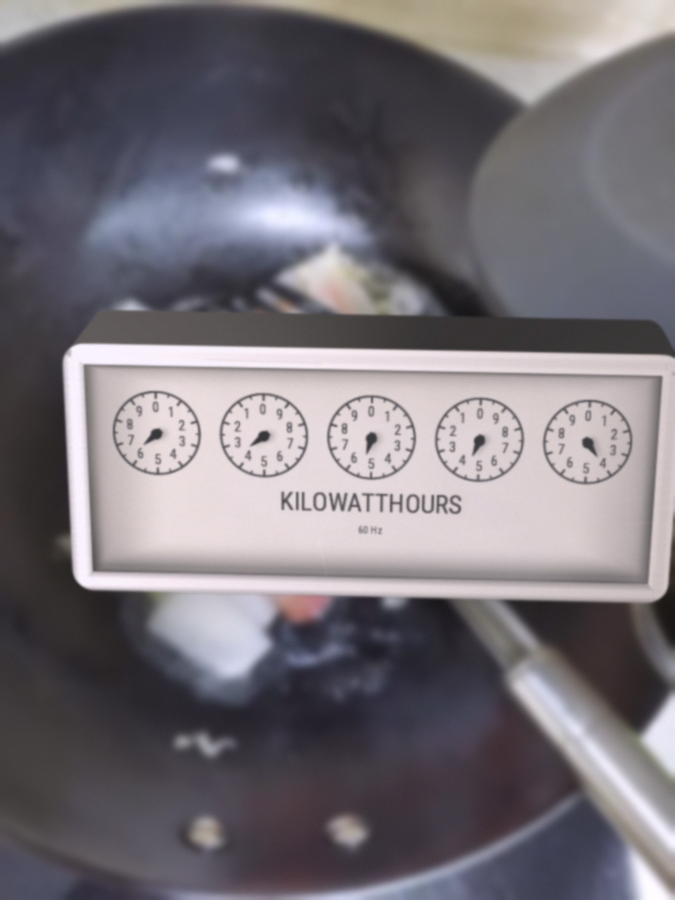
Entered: value=63544 unit=kWh
